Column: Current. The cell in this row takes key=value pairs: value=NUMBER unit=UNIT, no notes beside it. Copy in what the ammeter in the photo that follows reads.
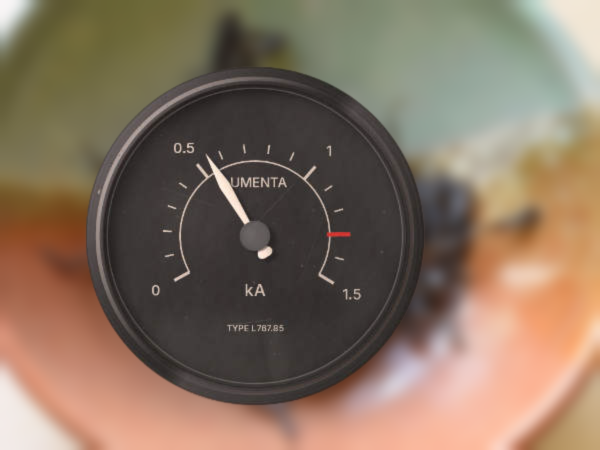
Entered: value=0.55 unit=kA
